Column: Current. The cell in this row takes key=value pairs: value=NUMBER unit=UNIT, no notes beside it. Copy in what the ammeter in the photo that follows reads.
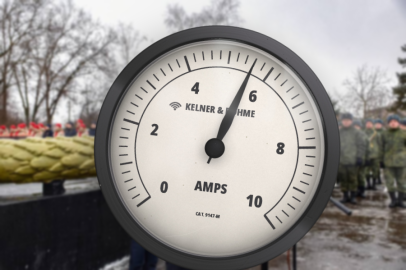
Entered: value=5.6 unit=A
